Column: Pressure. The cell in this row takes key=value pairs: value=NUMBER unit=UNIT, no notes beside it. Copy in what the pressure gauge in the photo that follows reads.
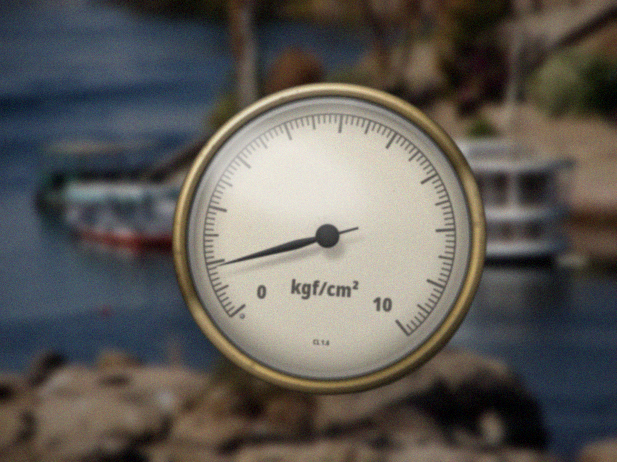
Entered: value=0.9 unit=kg/cm²
